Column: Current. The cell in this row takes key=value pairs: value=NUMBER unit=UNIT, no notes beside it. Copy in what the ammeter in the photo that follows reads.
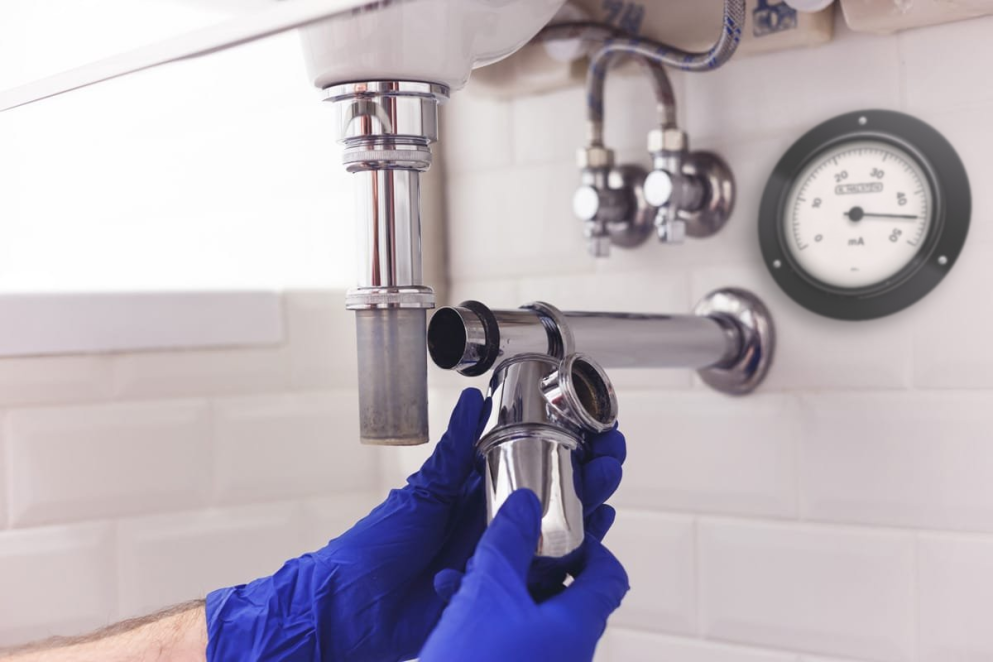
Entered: value=45 unit=mA
